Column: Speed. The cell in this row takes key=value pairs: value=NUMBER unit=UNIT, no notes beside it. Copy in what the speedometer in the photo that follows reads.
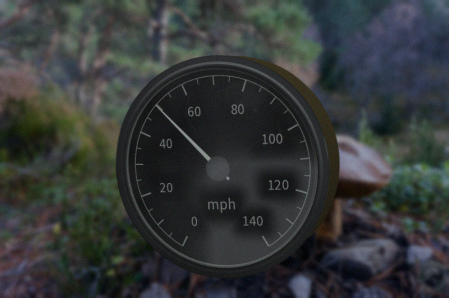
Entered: value=50 unit=mph
